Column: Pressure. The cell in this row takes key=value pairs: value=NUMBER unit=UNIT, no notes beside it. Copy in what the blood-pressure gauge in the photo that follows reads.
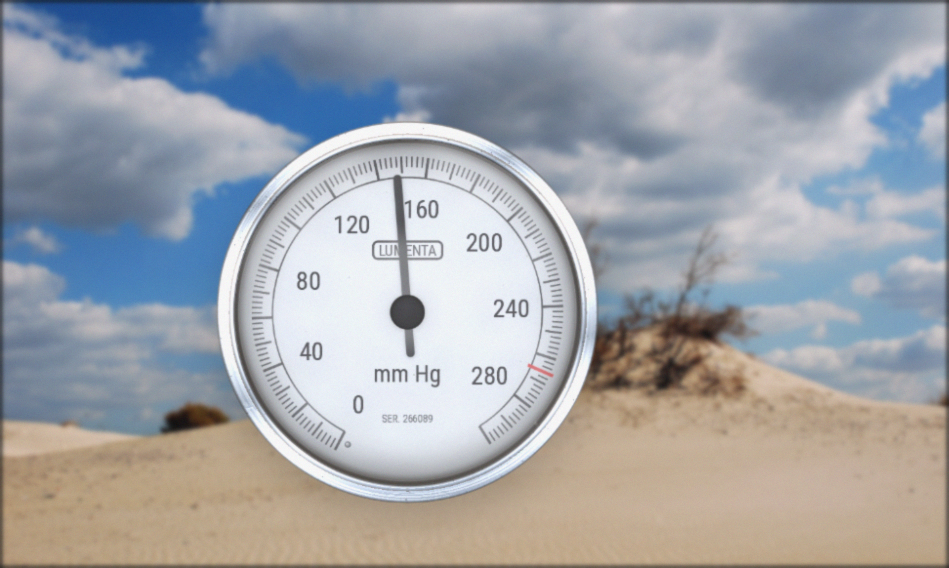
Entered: value=148 unit=mmHg
